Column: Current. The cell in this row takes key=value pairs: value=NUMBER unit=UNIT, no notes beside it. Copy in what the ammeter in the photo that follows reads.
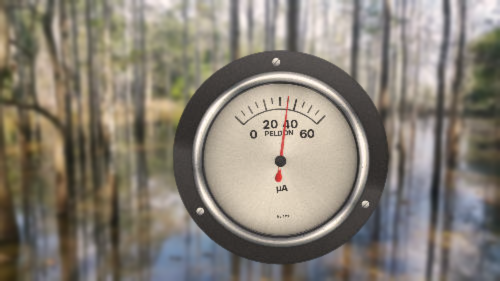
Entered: value=35 unit=µA
